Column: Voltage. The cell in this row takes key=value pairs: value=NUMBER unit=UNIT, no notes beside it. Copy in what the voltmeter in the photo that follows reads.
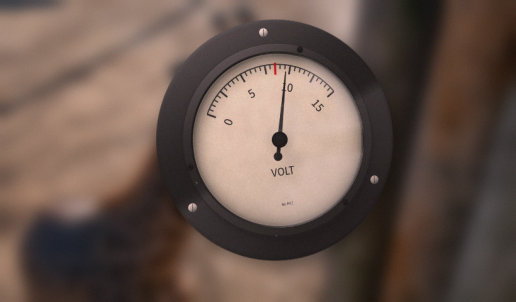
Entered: value=9.5 unit=V
